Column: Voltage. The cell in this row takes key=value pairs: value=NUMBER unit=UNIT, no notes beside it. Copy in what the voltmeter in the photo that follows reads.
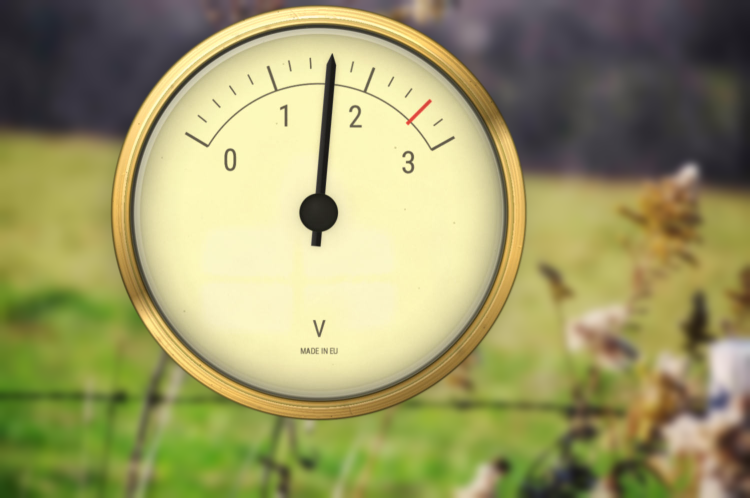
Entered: value=1.6 unit=V
